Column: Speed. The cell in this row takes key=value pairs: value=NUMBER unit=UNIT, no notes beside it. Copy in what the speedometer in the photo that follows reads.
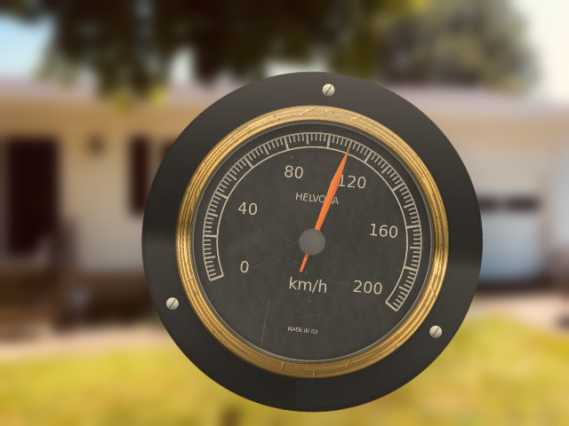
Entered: value=110 unit=km/h
